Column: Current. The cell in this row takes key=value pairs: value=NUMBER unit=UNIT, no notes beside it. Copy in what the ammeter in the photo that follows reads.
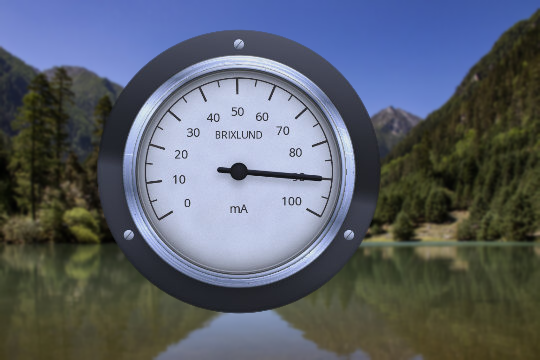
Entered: value=90 unit=mA
